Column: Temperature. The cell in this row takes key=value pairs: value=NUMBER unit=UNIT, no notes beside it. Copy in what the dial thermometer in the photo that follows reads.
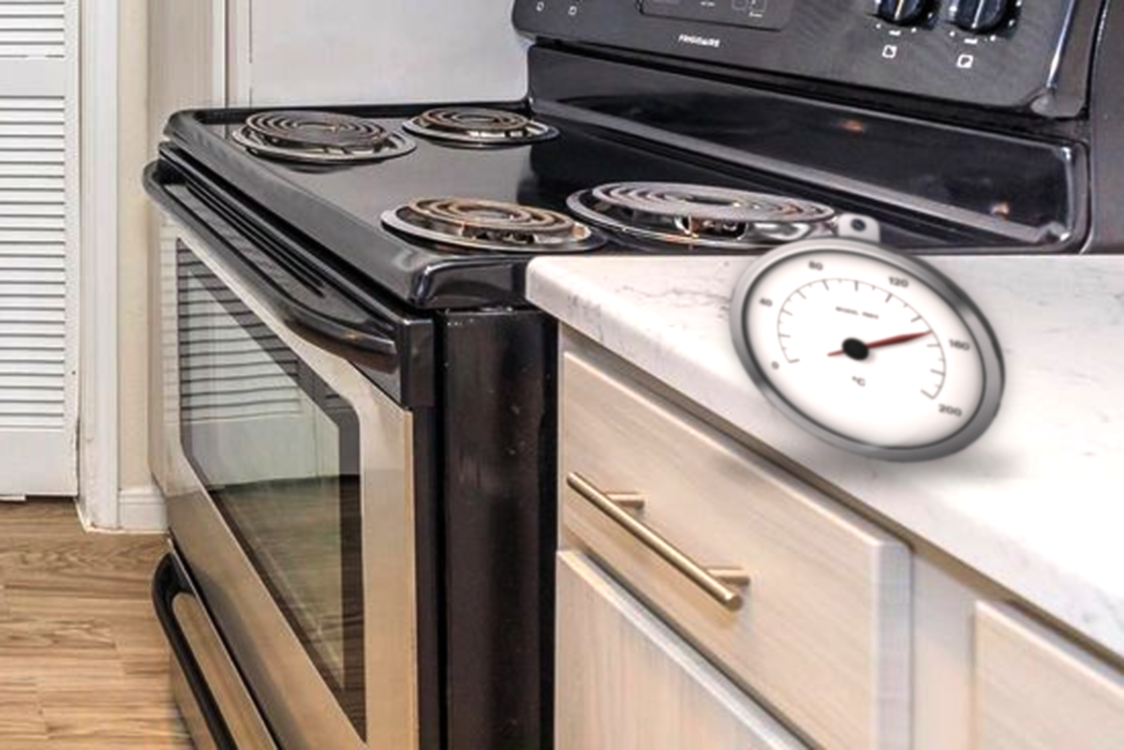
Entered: value=150 unit=°C
